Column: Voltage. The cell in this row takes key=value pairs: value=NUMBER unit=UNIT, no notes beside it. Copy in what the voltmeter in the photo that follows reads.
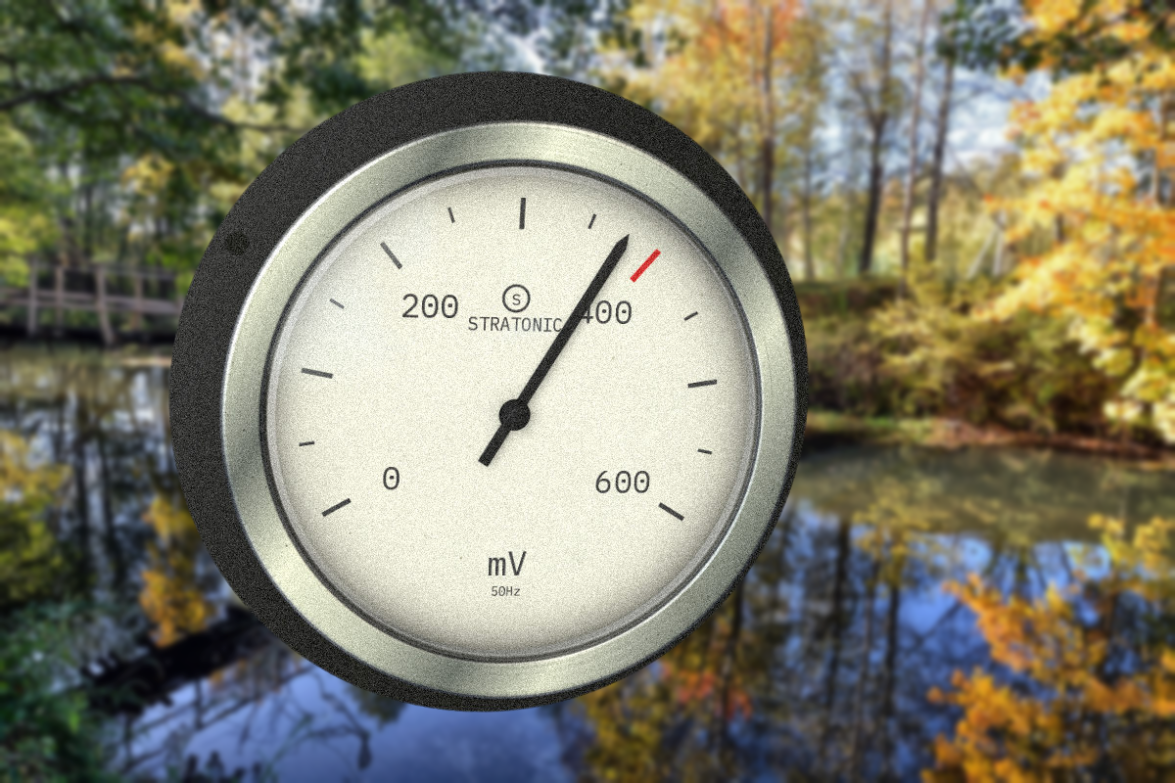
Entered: value=375 unit=mV
